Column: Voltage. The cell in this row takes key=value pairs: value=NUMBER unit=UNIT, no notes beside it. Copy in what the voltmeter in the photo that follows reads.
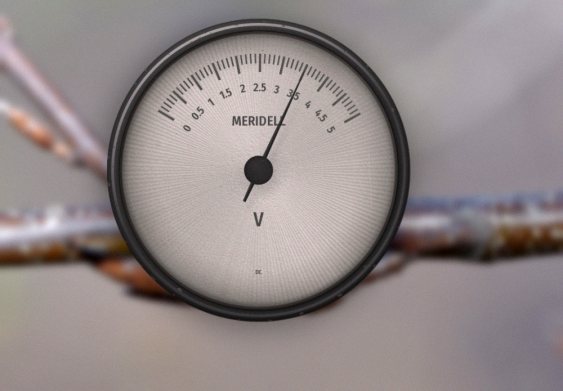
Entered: value=3.5 unit=V
